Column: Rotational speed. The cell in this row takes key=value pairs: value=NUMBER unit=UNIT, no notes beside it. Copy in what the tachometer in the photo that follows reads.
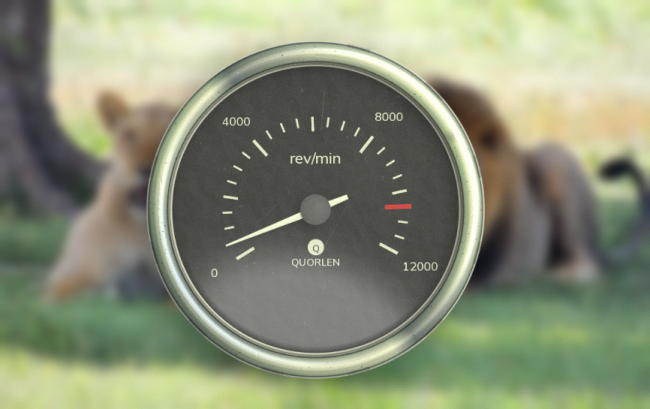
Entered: value=500 unit=rpm
